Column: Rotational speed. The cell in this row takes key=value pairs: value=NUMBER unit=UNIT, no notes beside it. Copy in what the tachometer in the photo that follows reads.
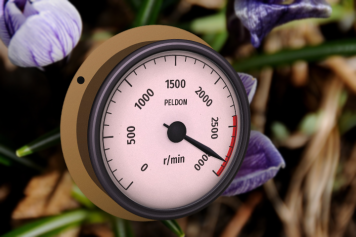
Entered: value=2850 unit=rpm
